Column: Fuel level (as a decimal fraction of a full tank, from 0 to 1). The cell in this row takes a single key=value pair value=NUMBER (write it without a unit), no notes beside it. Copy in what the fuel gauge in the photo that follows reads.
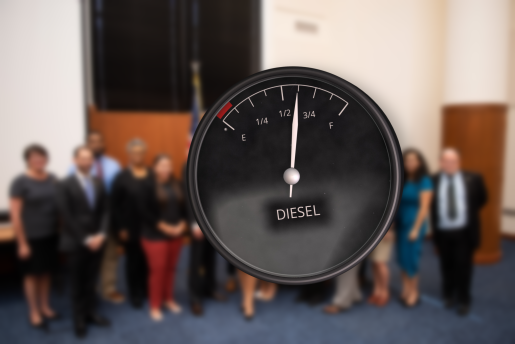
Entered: value=0.625
